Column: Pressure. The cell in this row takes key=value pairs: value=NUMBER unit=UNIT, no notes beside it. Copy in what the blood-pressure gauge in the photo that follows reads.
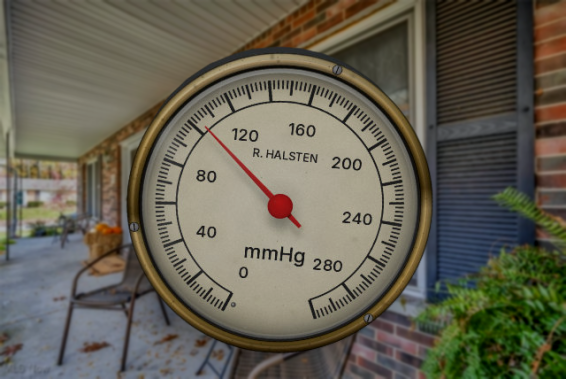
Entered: value=104 unit=mmHg
